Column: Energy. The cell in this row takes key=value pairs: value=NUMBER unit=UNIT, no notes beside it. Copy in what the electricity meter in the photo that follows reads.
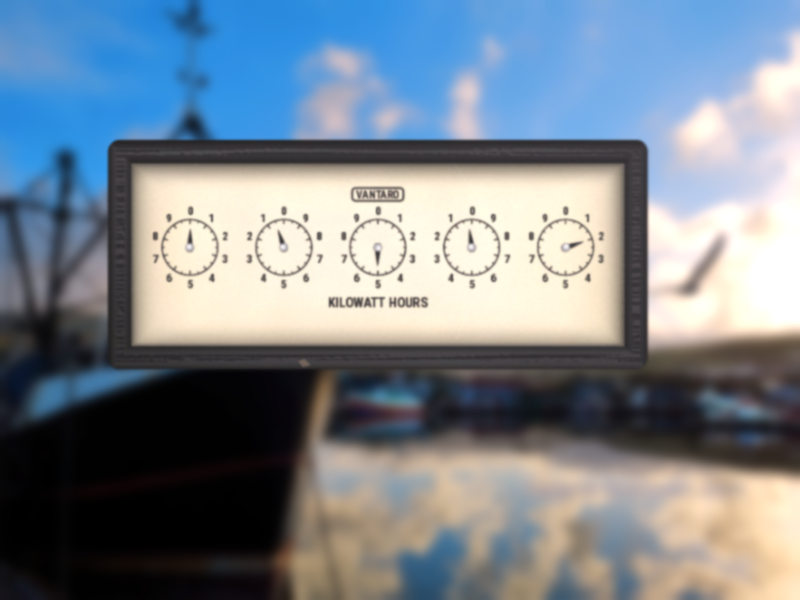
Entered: value=502 unit=kWh
